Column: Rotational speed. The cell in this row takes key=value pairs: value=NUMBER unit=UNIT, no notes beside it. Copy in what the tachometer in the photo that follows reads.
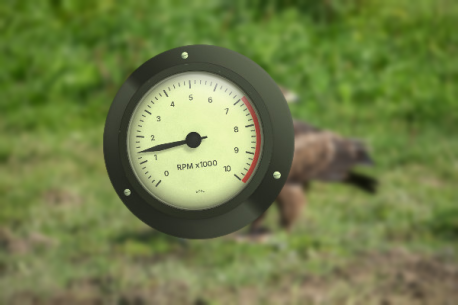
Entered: value=1400 unit=rpm
